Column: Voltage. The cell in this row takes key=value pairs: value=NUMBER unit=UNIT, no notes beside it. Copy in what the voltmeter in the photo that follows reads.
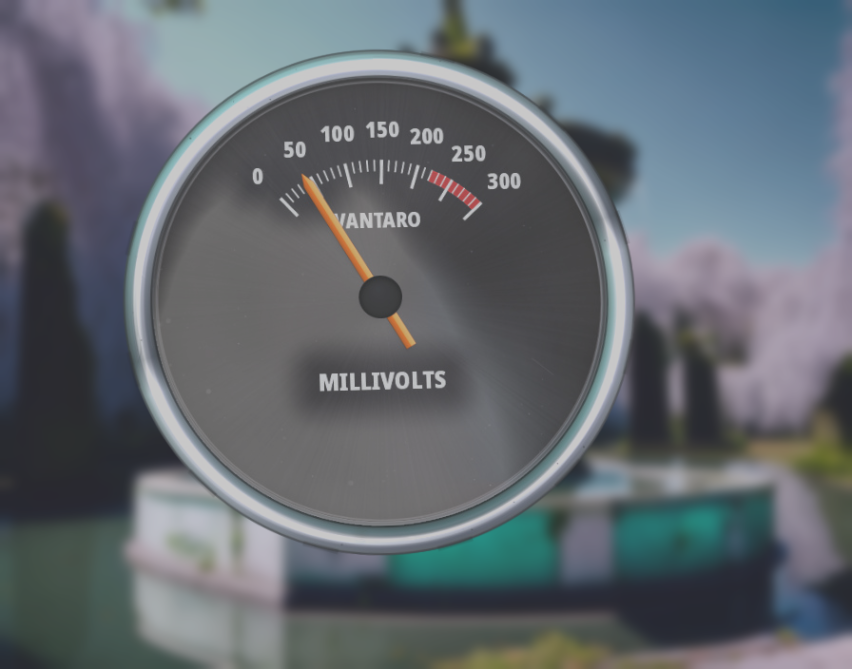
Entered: value=40 unit=mV
